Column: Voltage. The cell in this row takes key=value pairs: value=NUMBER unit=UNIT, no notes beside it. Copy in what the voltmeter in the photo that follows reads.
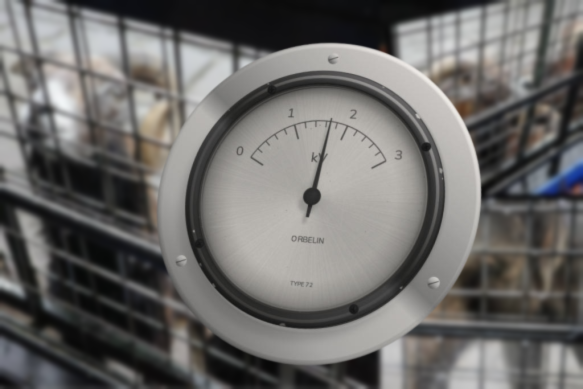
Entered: value=1.7 unit=kV
